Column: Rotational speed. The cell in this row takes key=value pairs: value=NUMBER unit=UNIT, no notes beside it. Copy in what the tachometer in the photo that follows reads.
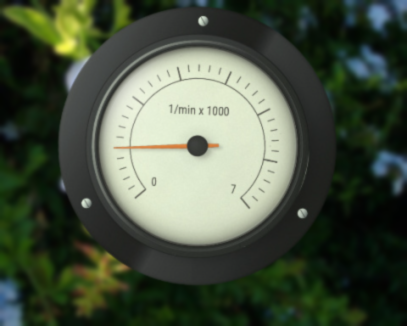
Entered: value=1000 unit=rpm
